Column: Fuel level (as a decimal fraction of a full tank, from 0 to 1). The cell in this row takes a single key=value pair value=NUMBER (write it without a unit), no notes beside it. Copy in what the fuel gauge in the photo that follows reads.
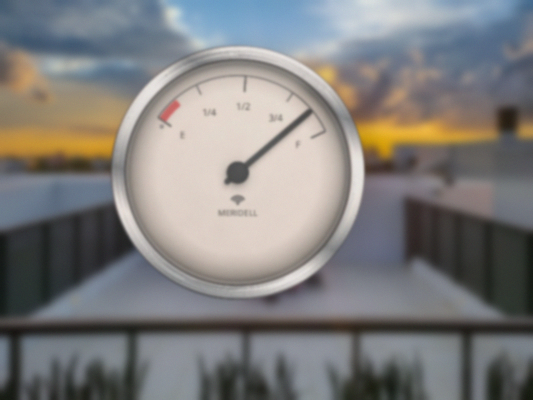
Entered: value=0.875
